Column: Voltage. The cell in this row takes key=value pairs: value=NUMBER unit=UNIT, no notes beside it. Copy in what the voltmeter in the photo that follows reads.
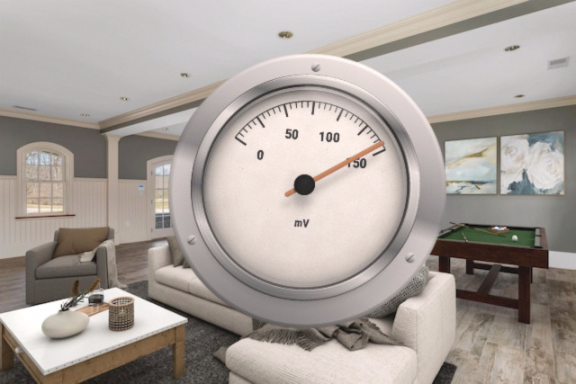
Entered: value=145 unit=mV
